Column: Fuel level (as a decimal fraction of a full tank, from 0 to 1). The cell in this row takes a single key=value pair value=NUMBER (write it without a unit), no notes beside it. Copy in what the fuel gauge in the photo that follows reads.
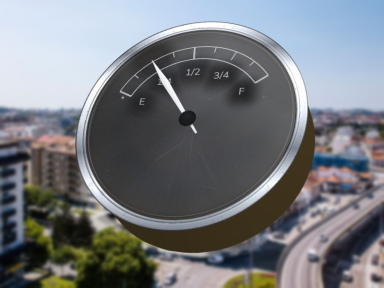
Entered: value=0.25
